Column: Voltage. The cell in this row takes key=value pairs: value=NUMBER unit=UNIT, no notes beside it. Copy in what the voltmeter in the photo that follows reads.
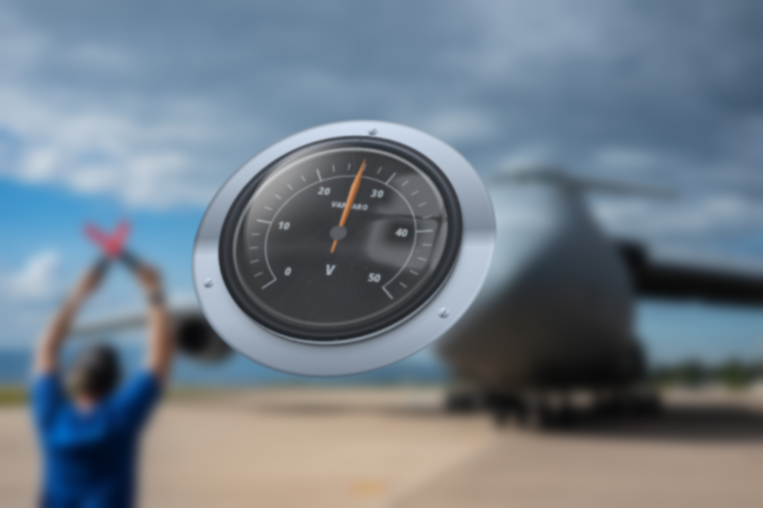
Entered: value=26 unit=V
